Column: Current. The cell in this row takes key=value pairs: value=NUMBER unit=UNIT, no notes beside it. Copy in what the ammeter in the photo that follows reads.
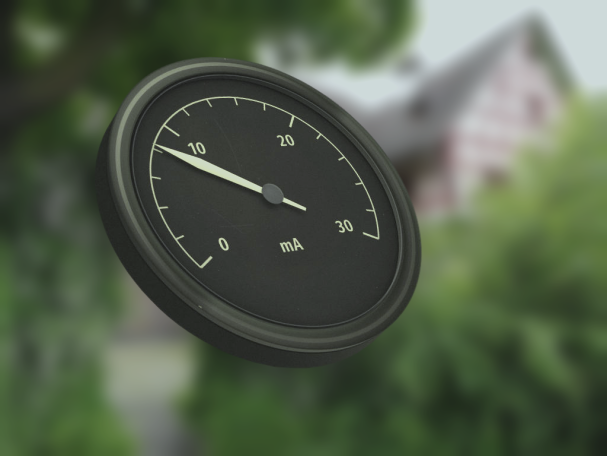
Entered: value=8 unit=mA
